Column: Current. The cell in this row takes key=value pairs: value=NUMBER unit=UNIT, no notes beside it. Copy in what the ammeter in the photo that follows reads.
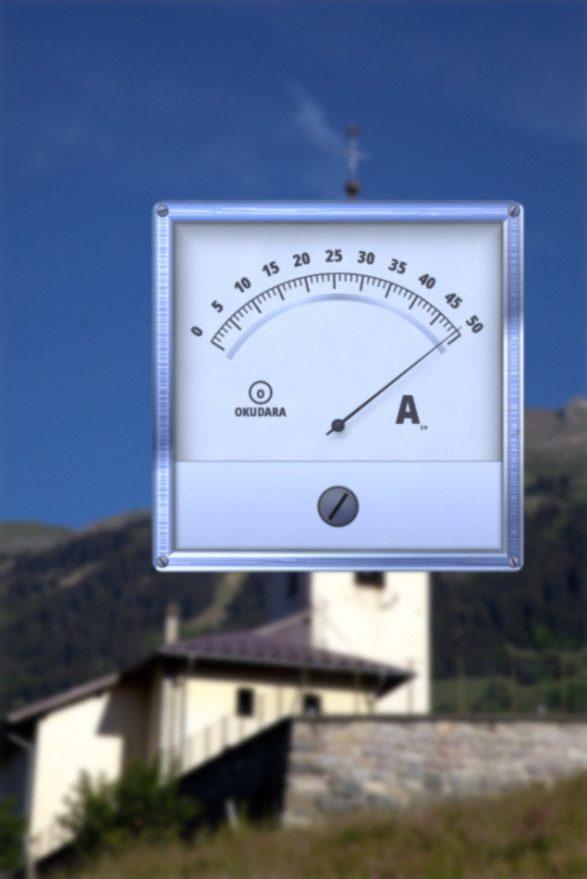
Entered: value=49 unit=A
